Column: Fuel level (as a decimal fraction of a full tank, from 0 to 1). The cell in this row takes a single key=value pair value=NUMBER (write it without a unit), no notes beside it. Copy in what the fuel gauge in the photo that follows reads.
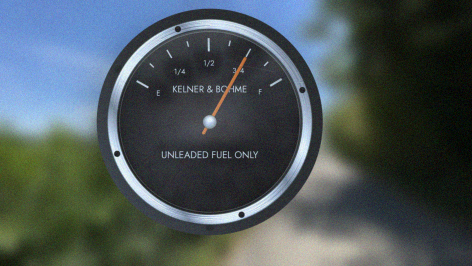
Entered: value=0.75
